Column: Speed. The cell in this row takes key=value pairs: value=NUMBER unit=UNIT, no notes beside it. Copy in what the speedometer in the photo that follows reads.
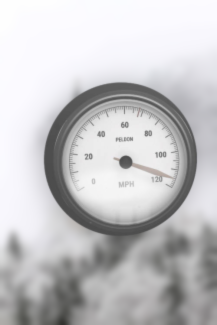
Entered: value=115 unit=mph
